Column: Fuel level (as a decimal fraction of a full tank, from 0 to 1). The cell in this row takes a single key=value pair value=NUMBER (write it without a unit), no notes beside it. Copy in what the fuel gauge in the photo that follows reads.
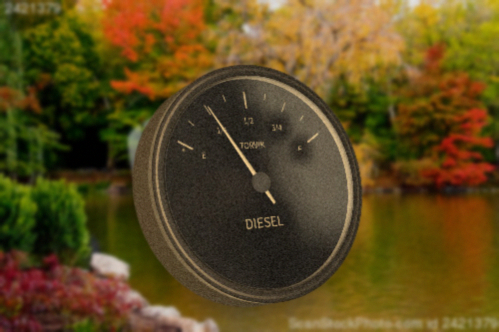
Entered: value=0.25
